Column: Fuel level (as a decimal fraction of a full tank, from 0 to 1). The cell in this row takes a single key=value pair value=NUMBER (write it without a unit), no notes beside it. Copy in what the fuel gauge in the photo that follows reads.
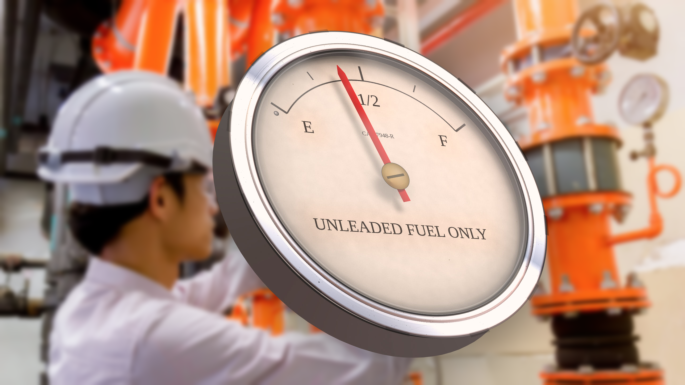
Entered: value=0.375
